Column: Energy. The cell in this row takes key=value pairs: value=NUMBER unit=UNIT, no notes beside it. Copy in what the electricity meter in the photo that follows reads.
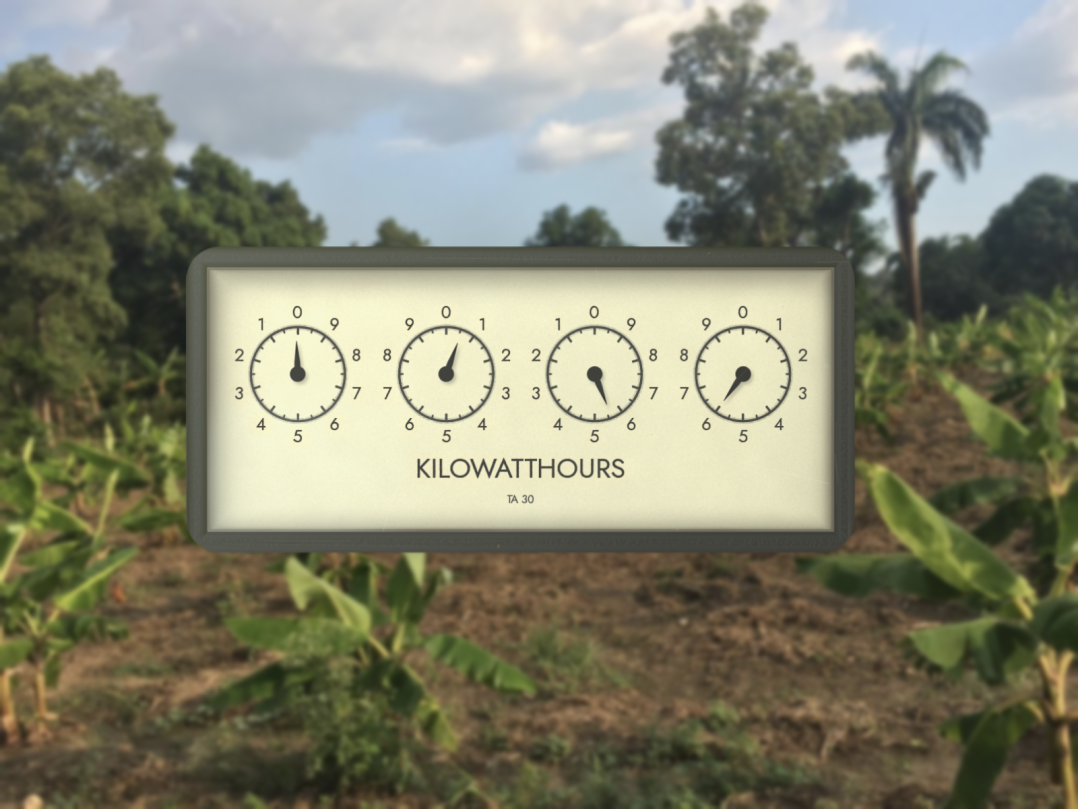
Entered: value=56 unit=kWh
